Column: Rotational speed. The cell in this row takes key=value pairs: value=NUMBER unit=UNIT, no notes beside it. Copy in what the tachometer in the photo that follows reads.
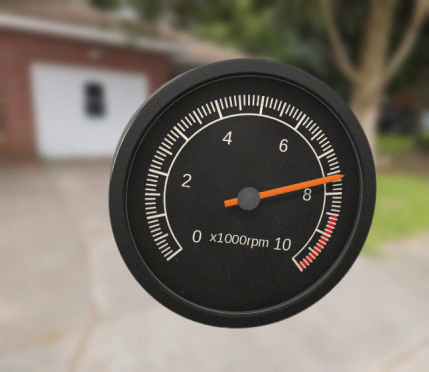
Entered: value=7600 unit=rpm
